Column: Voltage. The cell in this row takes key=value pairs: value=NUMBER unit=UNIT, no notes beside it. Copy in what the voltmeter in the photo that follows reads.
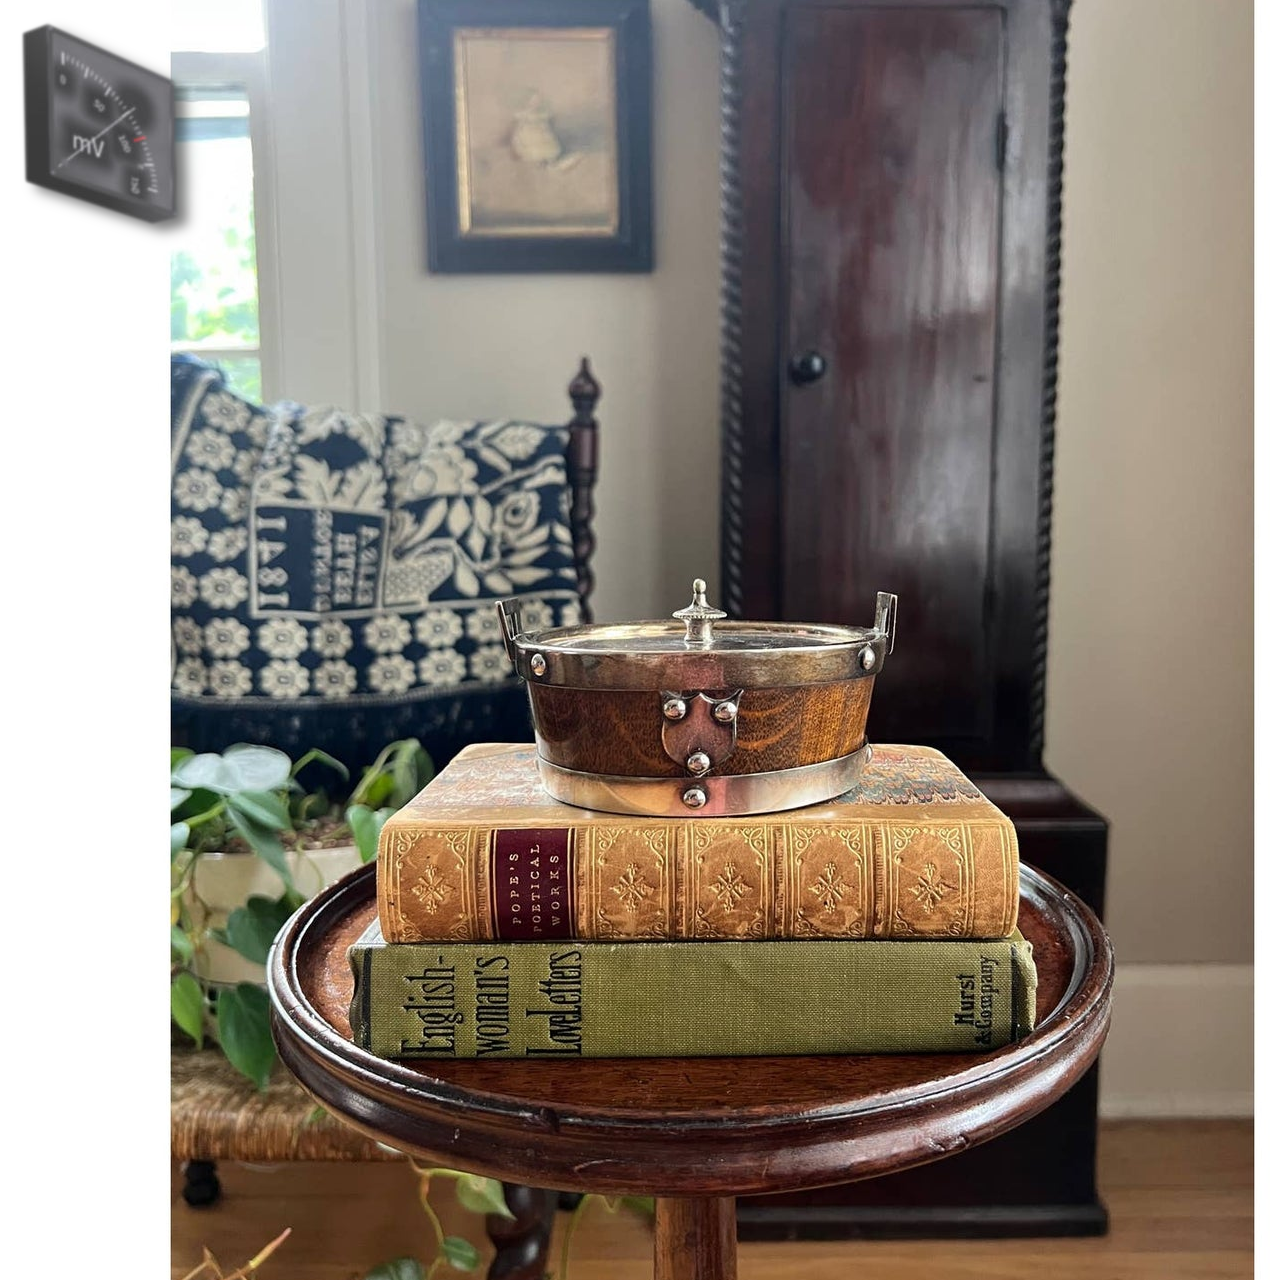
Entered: value=75 unit=mV
